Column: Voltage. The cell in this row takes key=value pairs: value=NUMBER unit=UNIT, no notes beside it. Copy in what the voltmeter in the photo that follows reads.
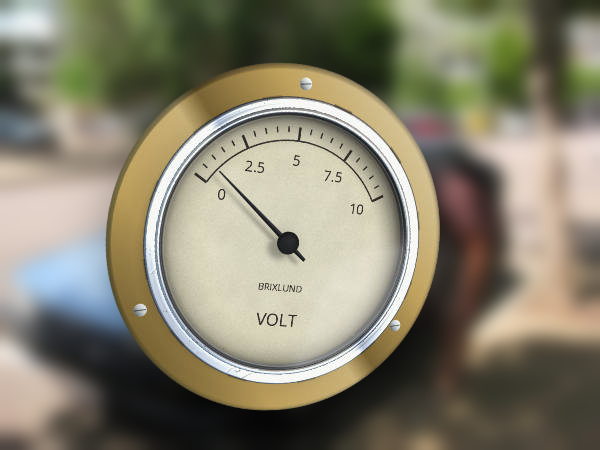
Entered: value=0.75 unit=V
